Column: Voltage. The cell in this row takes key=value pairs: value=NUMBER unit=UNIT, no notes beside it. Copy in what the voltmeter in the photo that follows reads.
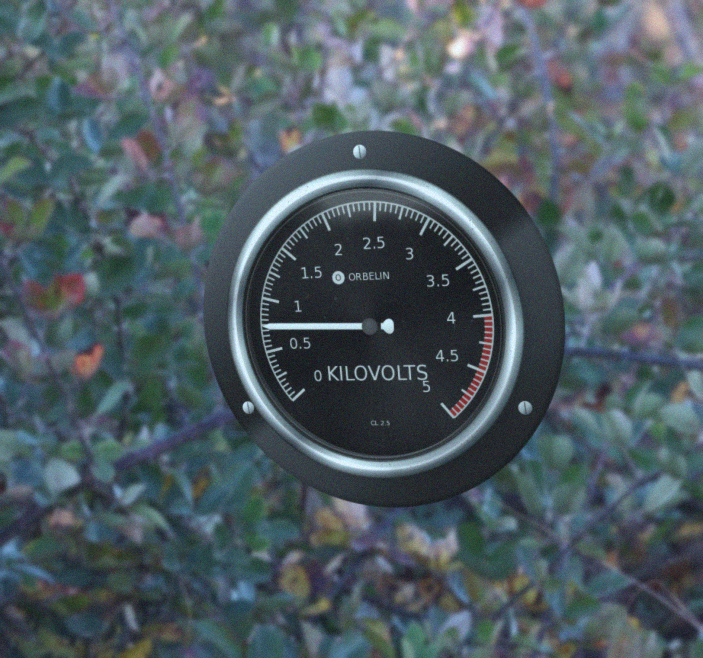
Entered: value=0.75 unit=kV
